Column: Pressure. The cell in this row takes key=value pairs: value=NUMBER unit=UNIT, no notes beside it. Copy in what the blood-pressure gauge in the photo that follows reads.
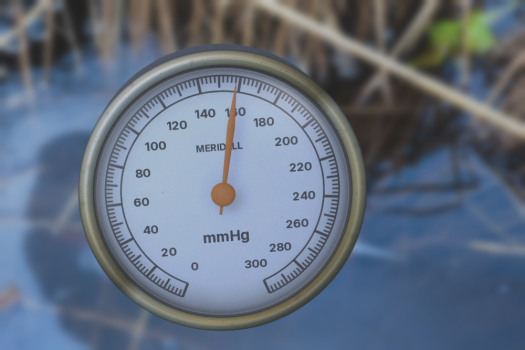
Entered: value=158 unit=mmHg
